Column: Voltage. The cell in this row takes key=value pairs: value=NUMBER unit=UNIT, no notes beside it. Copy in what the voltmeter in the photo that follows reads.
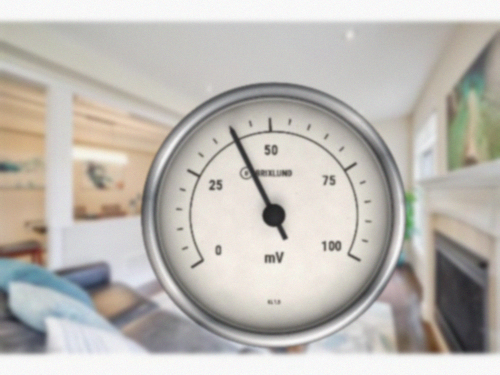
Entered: value=40 unit=mV
